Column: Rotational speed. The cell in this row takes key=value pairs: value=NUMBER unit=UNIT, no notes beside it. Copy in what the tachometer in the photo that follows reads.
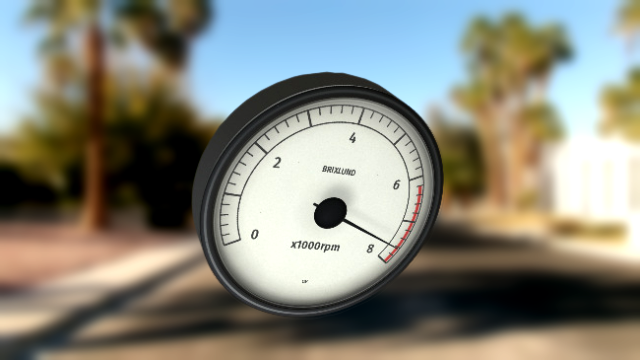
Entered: value=7600 unit=rpm
